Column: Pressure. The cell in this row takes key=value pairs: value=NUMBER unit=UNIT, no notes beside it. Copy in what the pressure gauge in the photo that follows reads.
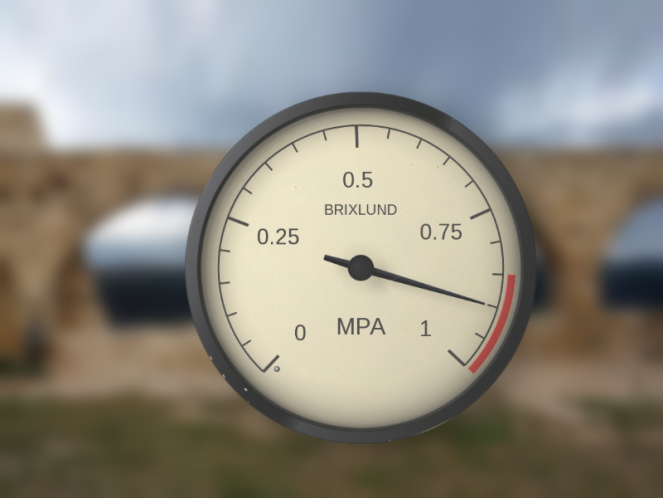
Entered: value=0.9 unit=MPa
